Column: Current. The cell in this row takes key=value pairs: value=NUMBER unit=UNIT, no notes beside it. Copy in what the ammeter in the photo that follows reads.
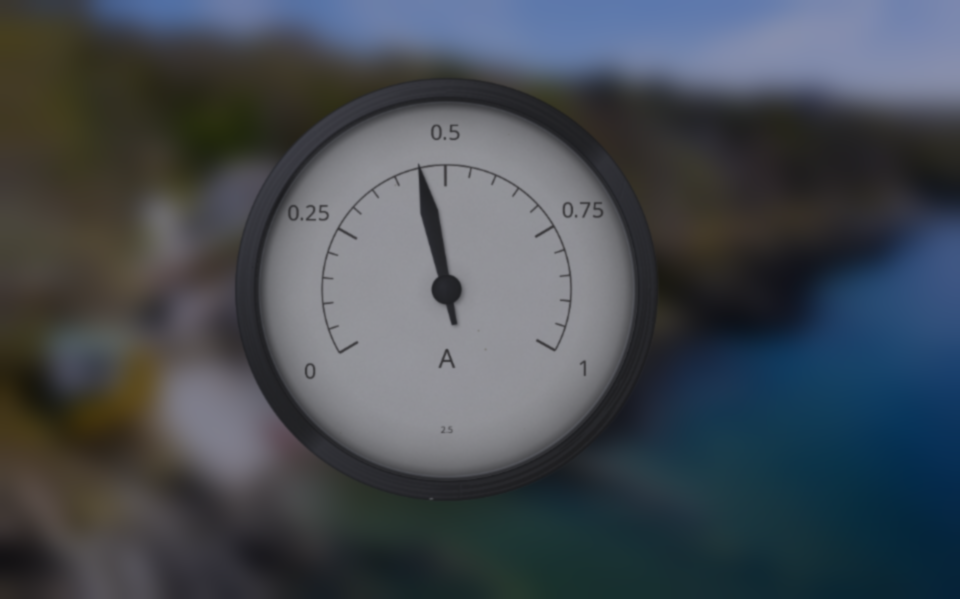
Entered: value=0.45 unit=A
